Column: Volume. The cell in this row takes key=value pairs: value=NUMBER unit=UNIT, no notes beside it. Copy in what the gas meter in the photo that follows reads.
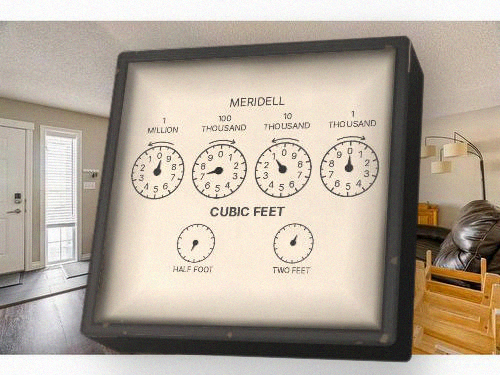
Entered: value=971000 unit=ft³
